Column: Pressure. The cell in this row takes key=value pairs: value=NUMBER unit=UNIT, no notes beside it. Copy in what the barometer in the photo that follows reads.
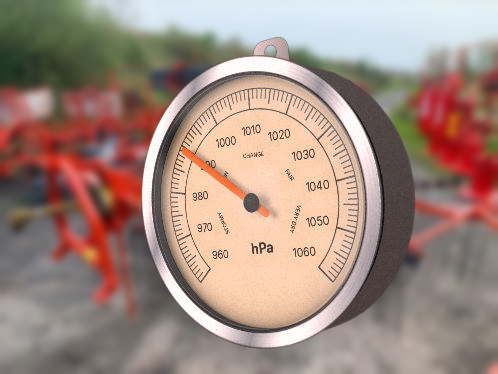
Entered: value=990 unit=hPa
